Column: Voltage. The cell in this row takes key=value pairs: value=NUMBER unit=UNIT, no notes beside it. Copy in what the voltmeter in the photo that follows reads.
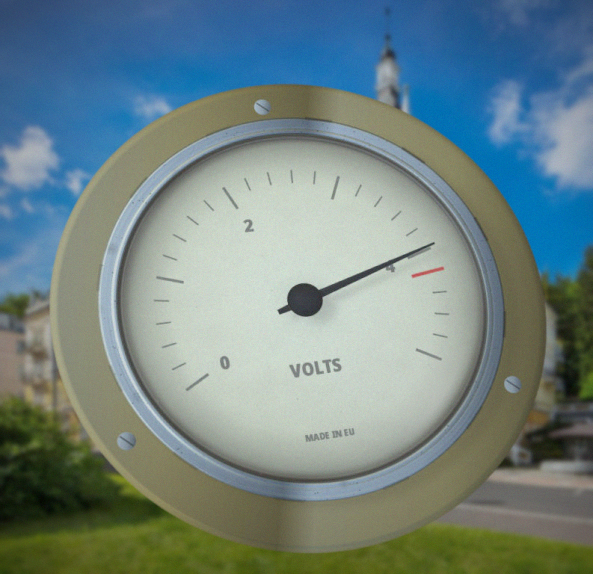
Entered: value=4 unit=V
